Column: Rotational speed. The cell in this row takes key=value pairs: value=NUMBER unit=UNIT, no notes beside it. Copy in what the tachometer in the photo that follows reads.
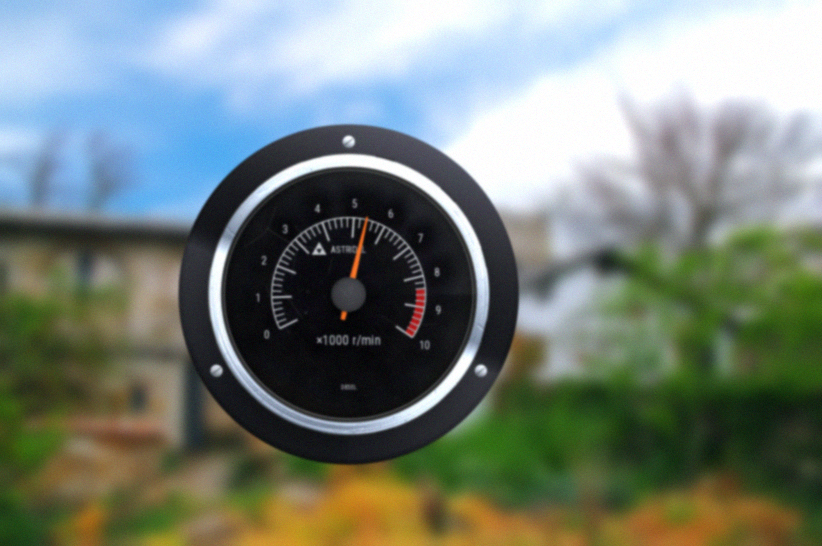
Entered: value=5400 unit=rpm
